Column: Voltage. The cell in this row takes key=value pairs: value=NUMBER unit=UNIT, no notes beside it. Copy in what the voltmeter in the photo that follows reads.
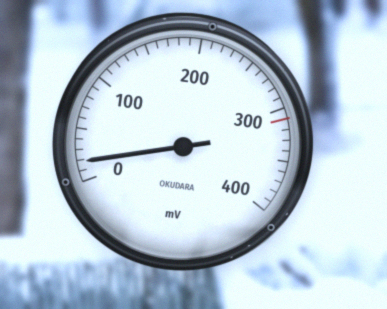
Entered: value=20 unit=mV
